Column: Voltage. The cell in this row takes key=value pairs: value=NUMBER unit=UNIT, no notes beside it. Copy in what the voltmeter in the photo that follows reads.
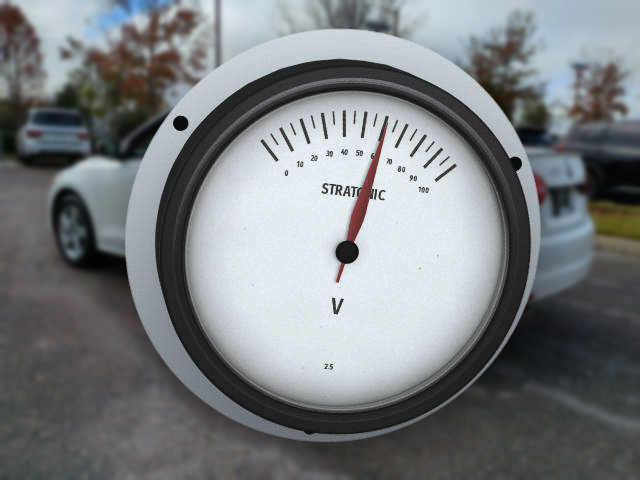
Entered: value=60 unit=V
